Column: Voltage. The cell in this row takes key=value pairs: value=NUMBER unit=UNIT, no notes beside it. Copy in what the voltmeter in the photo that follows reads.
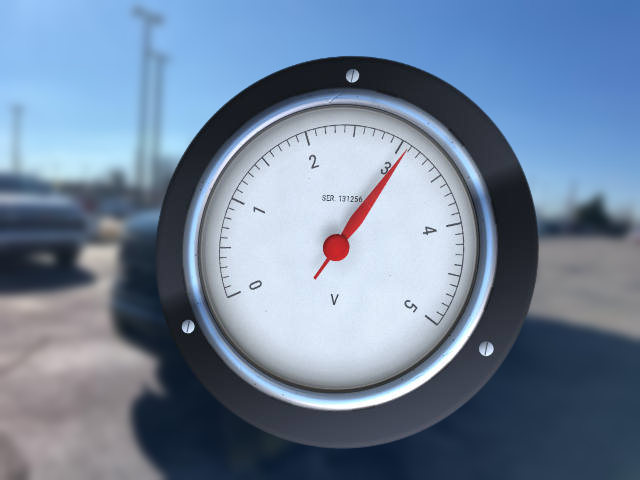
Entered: value=3.1 unit=V
